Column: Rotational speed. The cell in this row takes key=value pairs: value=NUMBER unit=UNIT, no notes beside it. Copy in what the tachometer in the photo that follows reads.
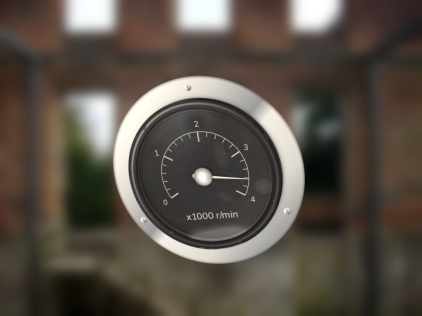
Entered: value=3600 unit=rpm
